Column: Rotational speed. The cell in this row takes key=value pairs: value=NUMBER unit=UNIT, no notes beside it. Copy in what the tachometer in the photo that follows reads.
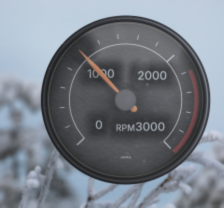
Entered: value=1000 unit=rpm
